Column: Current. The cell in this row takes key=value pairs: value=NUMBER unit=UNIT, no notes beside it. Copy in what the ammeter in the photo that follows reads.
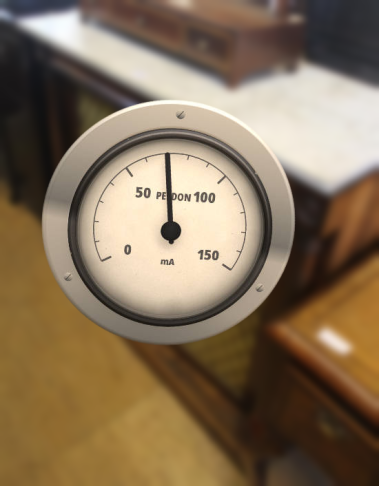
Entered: value=70 unit=mA
